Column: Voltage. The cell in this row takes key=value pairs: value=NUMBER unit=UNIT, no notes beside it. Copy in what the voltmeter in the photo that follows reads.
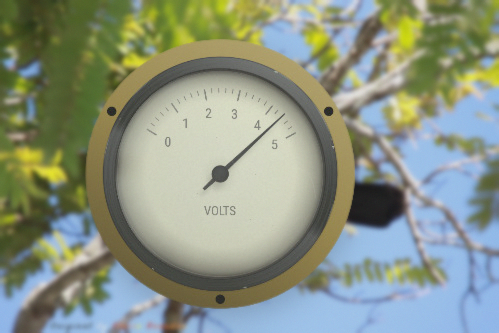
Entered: value=4.4 unit=V
